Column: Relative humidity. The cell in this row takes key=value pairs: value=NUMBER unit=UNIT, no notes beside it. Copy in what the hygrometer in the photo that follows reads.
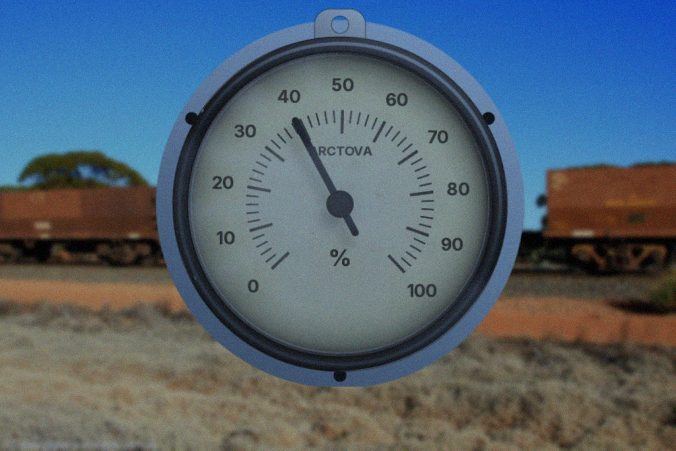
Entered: value=39 unit=%
